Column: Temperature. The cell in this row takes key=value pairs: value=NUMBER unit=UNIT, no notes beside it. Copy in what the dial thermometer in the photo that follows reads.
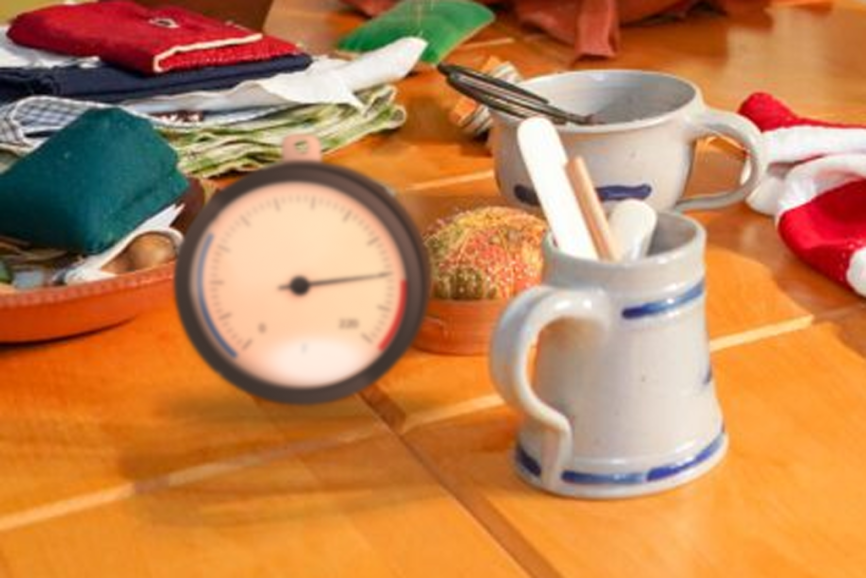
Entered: value=180 unit=°F
